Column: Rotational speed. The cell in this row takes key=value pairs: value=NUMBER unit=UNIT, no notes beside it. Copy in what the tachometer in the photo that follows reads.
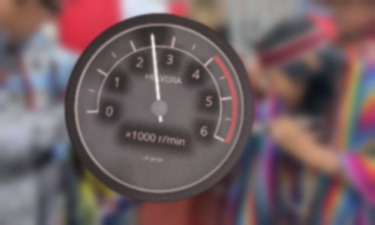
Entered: value=2500 unit=rpm
